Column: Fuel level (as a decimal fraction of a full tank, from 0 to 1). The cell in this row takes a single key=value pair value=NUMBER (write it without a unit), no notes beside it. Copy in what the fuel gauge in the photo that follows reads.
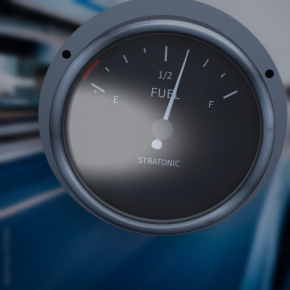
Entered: value=0.625
